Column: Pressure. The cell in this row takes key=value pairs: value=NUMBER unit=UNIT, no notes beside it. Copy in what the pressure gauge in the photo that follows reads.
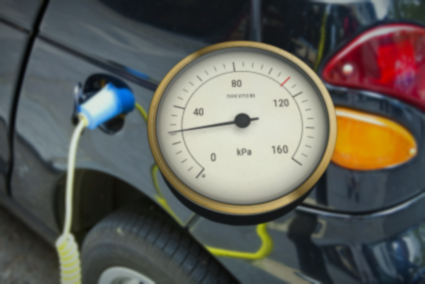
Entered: value=25 unit=kPa
